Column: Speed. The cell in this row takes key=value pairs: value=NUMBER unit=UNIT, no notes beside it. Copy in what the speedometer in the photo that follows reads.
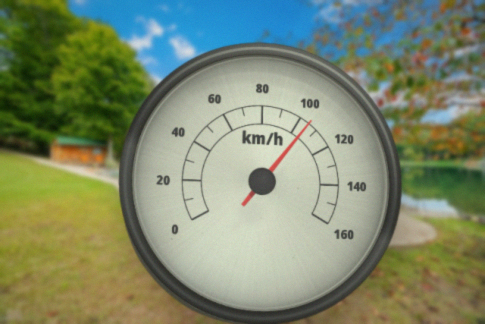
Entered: value=105 unit=km/h
